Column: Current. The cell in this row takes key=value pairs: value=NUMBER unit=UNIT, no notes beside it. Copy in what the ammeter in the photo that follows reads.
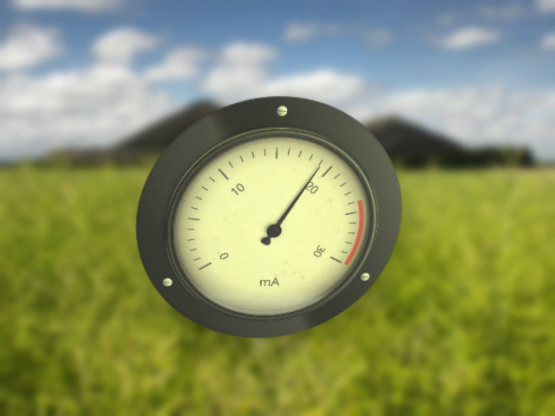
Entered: value=19 unit=mA
